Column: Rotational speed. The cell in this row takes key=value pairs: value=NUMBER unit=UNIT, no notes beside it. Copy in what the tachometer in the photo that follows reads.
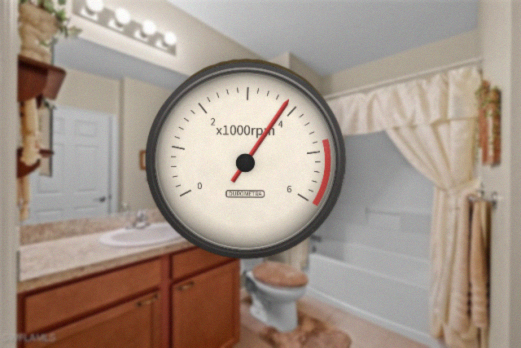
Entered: value=3800 unit=rpm
